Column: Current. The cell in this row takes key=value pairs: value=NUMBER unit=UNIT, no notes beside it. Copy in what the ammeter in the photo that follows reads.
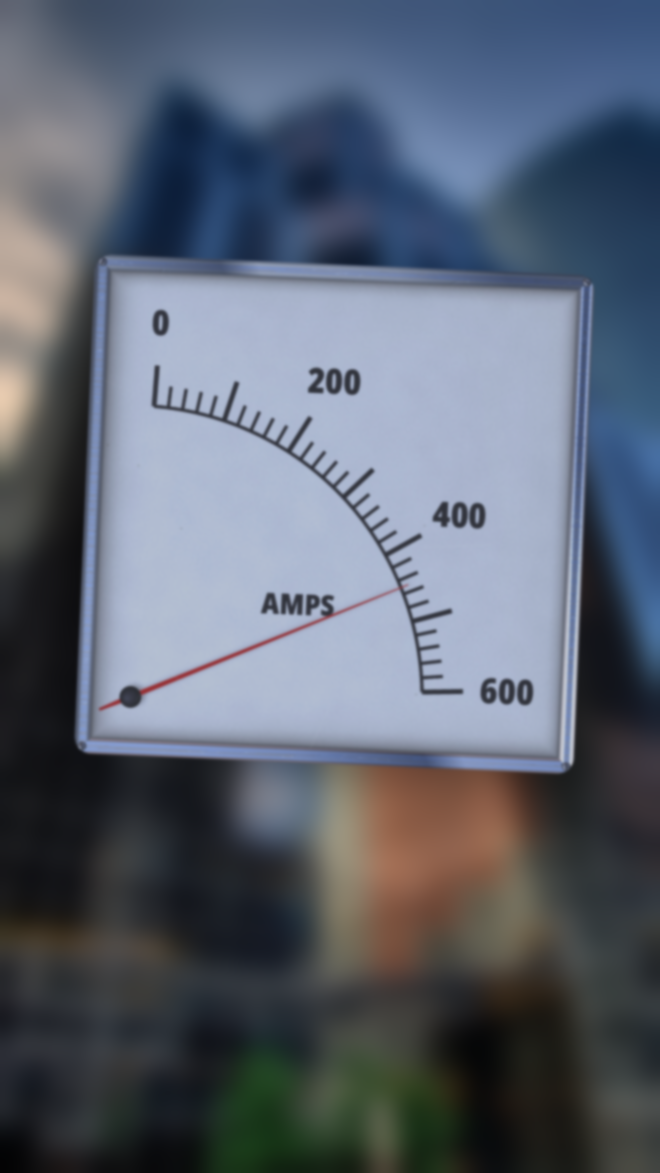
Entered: value=450 unit=A
